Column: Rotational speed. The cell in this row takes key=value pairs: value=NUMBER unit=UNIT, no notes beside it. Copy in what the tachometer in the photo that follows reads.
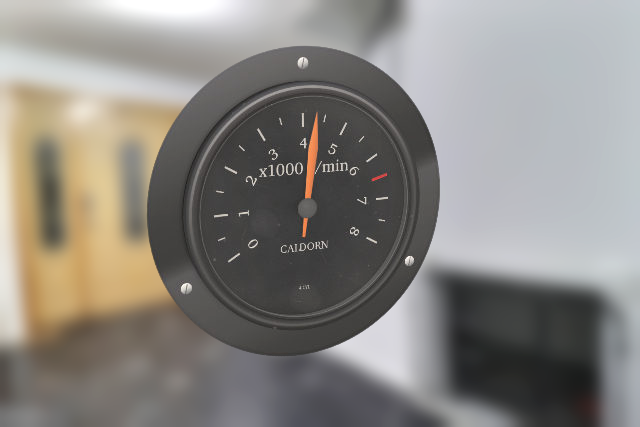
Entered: value=4250 unit=rpm
